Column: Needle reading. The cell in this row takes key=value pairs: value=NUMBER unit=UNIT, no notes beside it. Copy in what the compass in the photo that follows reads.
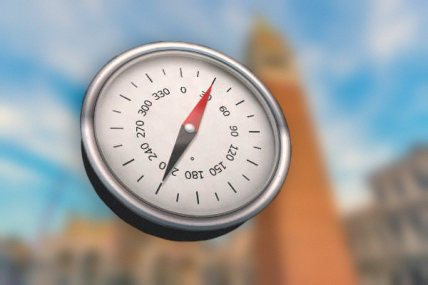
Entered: value=30 unit=°
